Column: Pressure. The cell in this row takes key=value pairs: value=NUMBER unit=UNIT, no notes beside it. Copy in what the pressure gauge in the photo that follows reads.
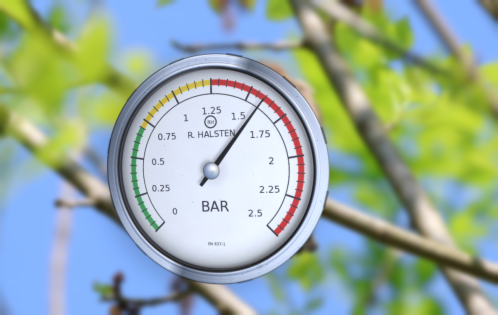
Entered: value=1.6 unit=bar
